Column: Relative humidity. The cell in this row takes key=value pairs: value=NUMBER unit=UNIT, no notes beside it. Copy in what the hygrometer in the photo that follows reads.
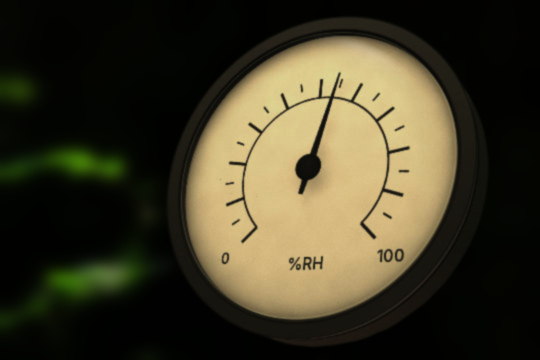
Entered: value=55 unit=%
